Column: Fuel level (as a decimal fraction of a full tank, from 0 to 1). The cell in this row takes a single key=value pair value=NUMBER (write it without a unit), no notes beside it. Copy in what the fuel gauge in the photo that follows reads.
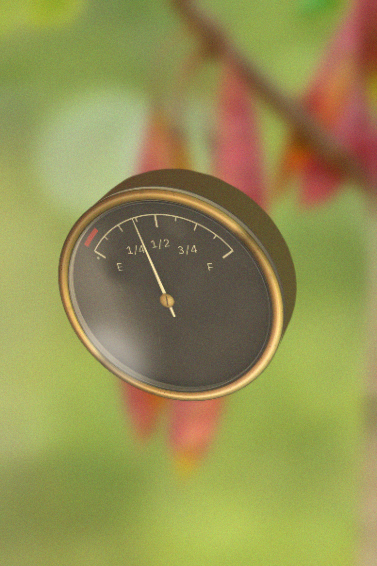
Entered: value=0.375
